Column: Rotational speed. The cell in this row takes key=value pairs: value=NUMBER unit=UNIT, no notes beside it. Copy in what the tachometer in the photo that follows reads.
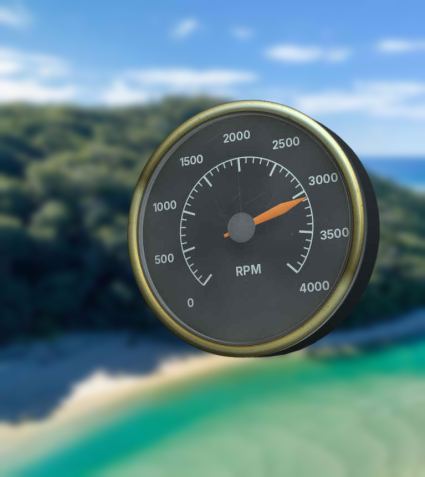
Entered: value=3100 unit=rpm
